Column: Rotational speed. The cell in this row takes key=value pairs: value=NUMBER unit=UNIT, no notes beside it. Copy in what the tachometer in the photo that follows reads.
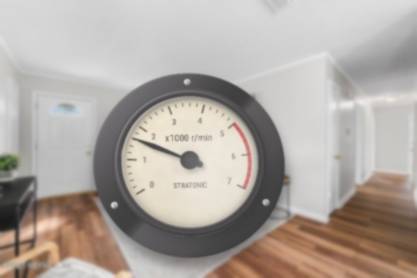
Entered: value=1600 unit=rpm
